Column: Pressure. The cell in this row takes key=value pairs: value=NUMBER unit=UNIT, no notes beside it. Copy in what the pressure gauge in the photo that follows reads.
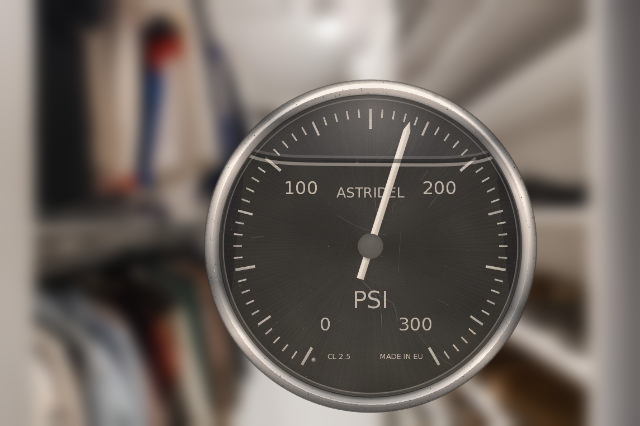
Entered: value=167.5 unit=psi
